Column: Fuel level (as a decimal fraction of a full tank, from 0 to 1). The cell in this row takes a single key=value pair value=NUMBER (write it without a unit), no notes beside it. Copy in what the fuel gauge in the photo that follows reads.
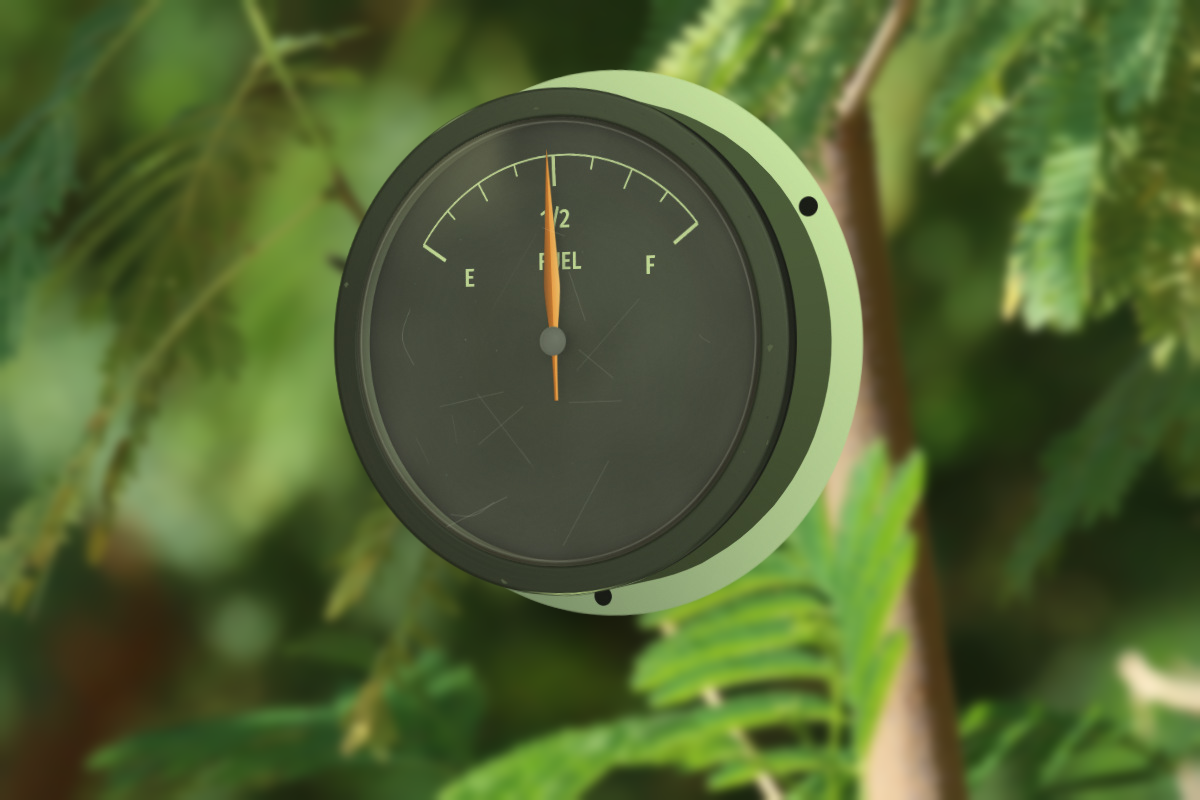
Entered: value=0.5
